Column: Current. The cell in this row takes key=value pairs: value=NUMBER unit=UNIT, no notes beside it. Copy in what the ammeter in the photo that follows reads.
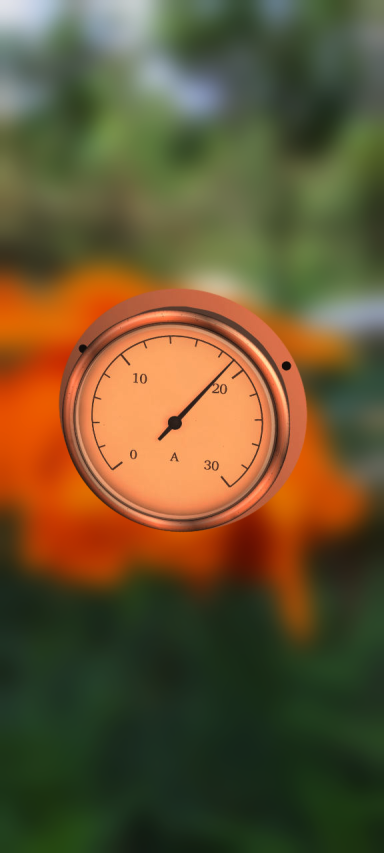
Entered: value=19 unit=A
